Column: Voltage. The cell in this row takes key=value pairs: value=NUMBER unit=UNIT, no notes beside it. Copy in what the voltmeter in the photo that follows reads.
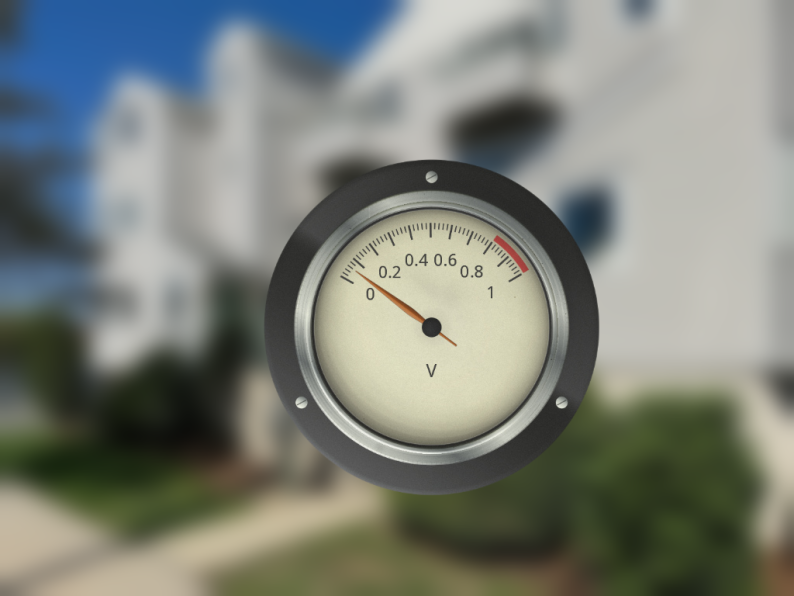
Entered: value=0.06 unit=V
